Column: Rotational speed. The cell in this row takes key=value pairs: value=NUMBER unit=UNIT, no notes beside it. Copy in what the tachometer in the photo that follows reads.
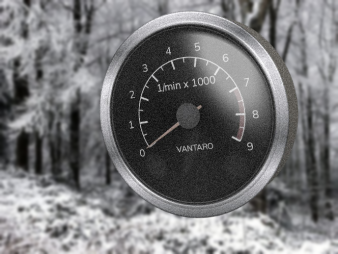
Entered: value=0 unit=rpm
